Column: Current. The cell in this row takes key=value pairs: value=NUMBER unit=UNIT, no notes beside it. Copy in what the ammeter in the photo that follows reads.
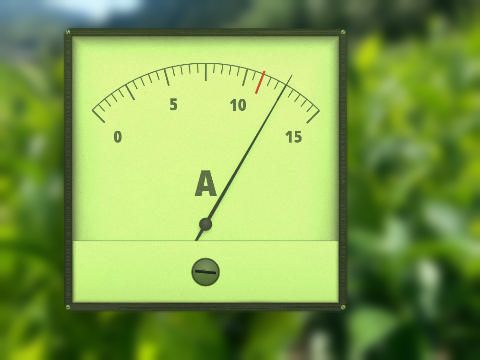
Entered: value=12.5 unit=A
